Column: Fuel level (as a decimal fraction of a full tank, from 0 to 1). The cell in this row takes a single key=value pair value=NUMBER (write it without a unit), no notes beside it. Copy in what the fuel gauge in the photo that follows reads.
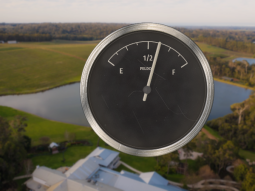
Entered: value=0.625
